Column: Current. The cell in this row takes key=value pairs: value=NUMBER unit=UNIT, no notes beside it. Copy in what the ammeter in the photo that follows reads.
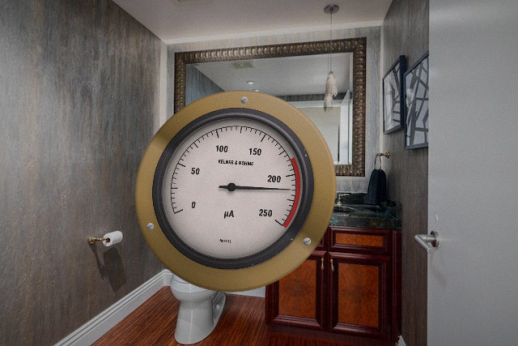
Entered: value=215 unit=µA
